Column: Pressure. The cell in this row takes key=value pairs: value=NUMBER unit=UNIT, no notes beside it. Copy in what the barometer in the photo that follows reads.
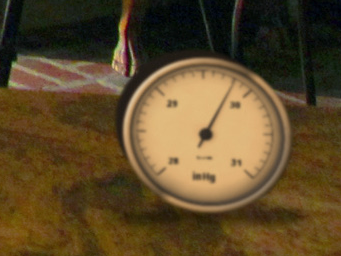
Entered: value=29.8 unit=inHg
